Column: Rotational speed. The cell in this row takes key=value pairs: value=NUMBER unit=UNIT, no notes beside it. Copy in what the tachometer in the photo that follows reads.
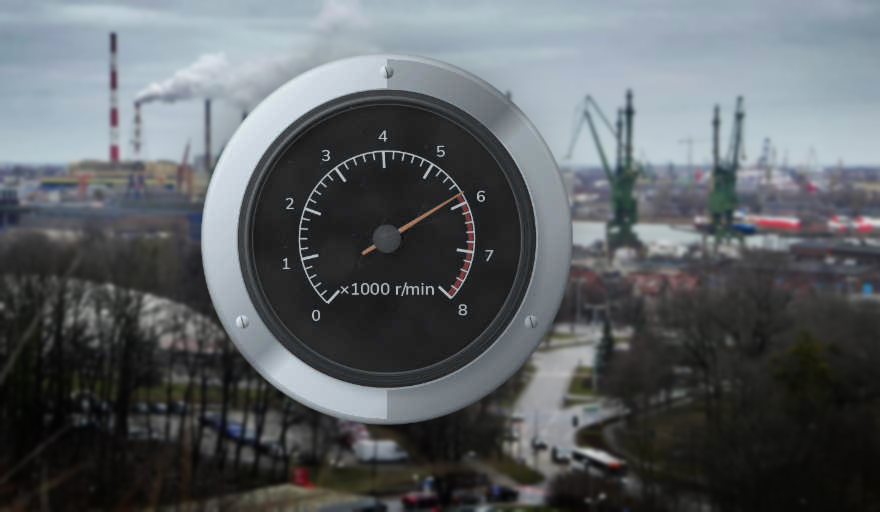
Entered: value=5800 unit=rpm
